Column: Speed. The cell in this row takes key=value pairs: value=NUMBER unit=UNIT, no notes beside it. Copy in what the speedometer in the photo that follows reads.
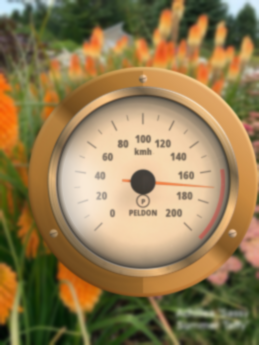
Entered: value=170 unit=km/h
